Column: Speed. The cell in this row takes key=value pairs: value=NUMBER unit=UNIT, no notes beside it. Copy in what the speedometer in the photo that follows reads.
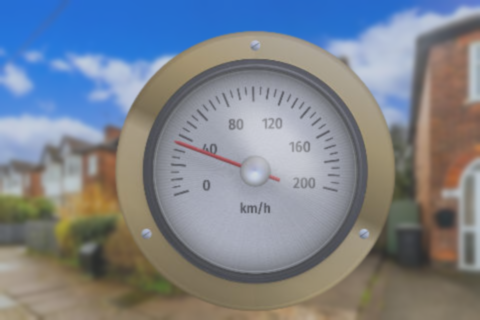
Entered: value=35 unit=km/h
